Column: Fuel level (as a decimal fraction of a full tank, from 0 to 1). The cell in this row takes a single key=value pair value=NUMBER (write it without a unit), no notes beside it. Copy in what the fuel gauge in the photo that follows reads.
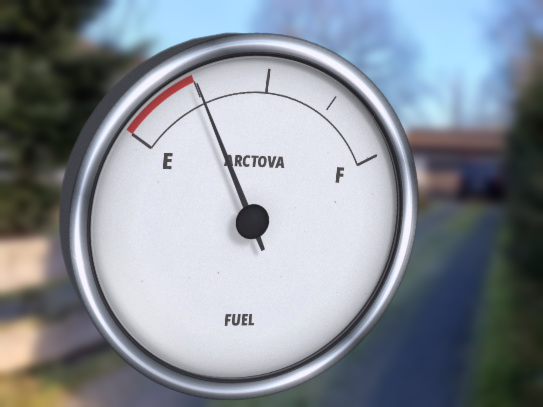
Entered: value=0.25
